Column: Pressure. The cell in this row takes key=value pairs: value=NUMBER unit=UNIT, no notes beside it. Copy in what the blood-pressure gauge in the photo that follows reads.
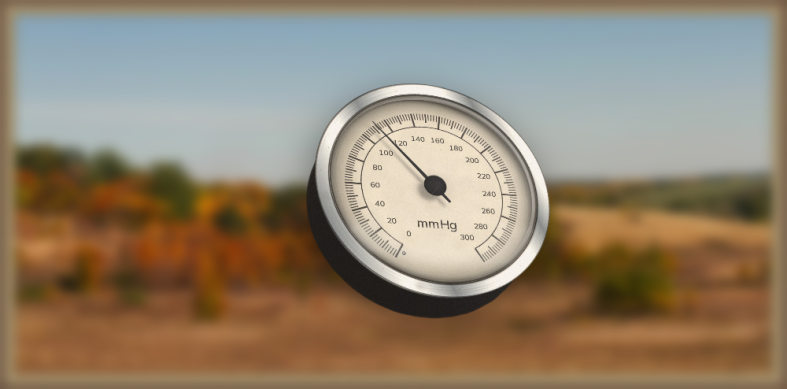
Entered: value=110 unit=mmHg
